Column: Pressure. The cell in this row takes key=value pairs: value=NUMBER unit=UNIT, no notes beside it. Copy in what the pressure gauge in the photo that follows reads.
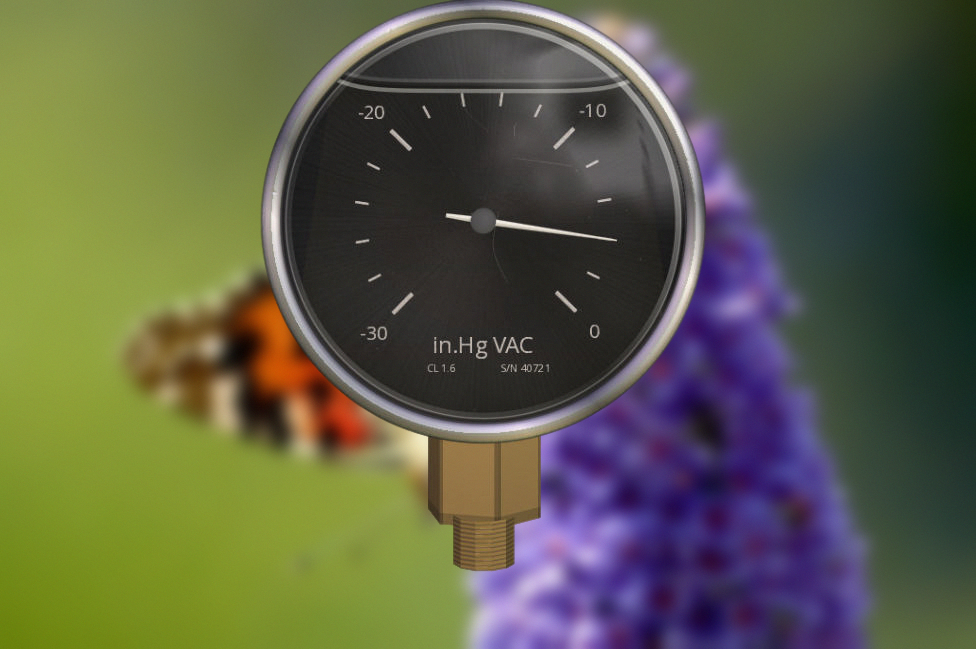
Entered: value=-4 unit=inHg
